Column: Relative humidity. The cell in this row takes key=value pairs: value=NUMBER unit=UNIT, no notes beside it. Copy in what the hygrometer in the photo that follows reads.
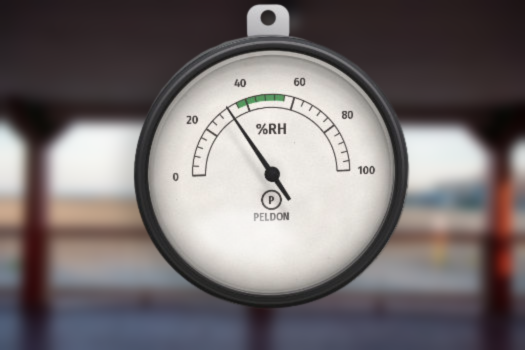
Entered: value=32 unit=%
